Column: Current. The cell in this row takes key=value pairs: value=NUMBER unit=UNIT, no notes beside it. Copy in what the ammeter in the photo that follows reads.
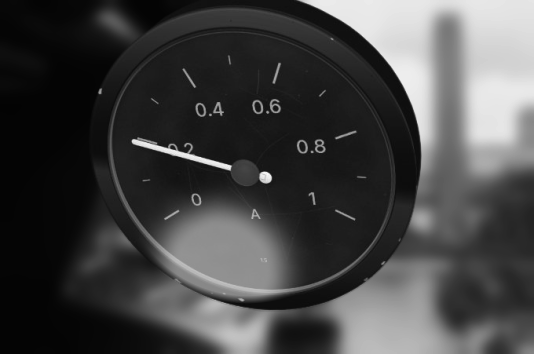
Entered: value=0.2 unit=A
